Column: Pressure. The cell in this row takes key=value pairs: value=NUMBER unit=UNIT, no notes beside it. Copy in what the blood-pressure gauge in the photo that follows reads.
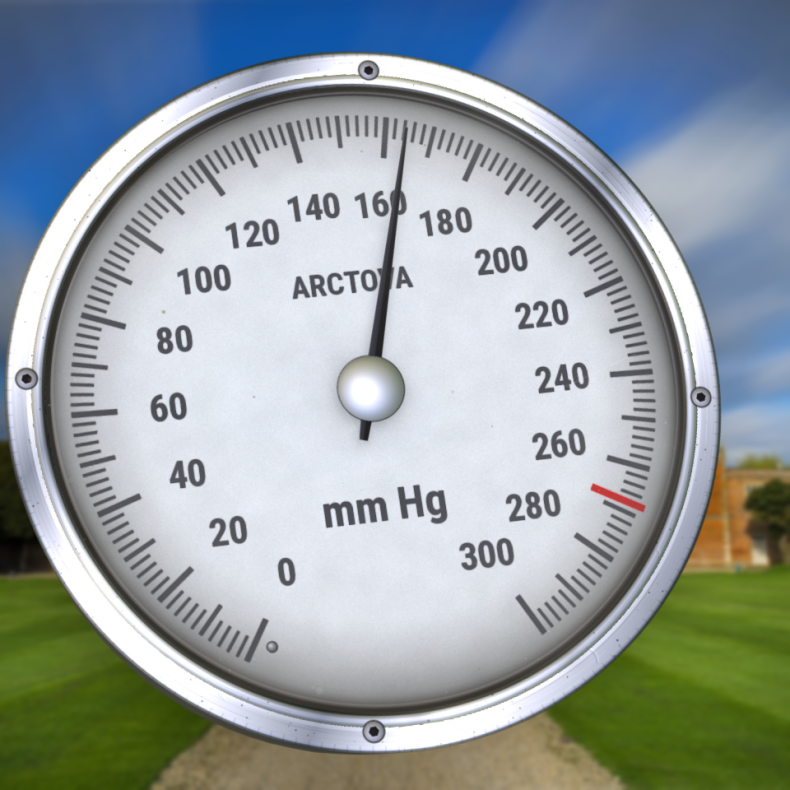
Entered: value=164 unit=mmHg
